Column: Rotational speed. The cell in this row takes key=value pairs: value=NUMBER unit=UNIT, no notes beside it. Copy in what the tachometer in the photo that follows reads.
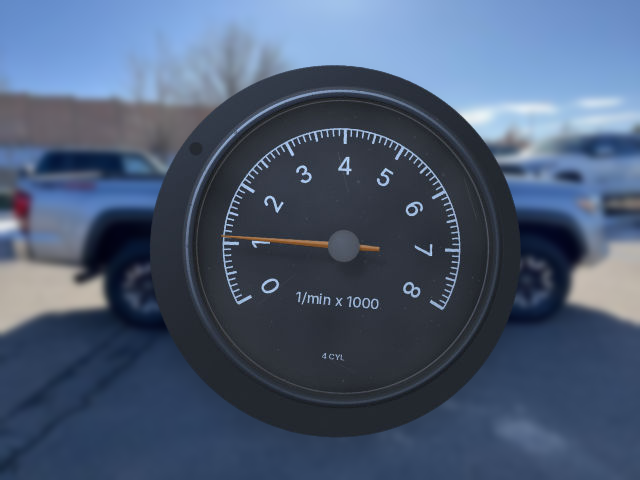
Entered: value=1100 unit=rpm
